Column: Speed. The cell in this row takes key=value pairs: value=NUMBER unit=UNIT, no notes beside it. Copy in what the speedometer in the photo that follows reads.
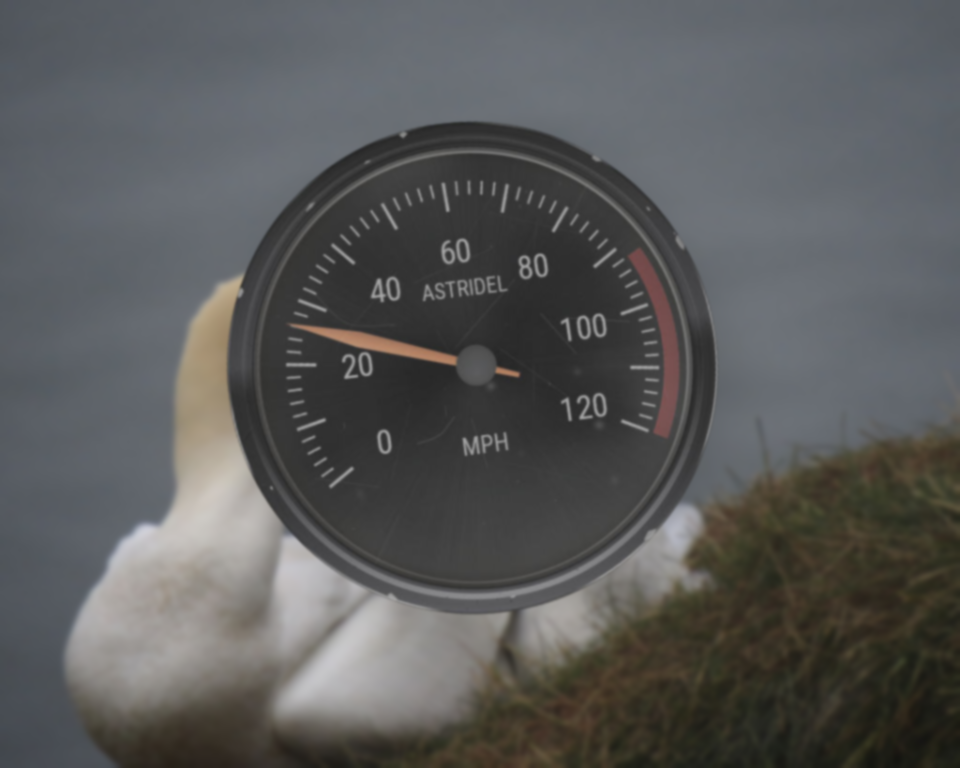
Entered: value=26 unit=mph
